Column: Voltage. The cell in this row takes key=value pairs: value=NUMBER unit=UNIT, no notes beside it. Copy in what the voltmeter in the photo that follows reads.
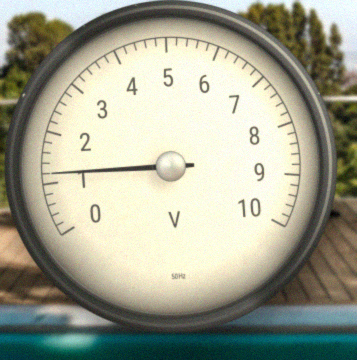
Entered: value=1.2 unit=V
